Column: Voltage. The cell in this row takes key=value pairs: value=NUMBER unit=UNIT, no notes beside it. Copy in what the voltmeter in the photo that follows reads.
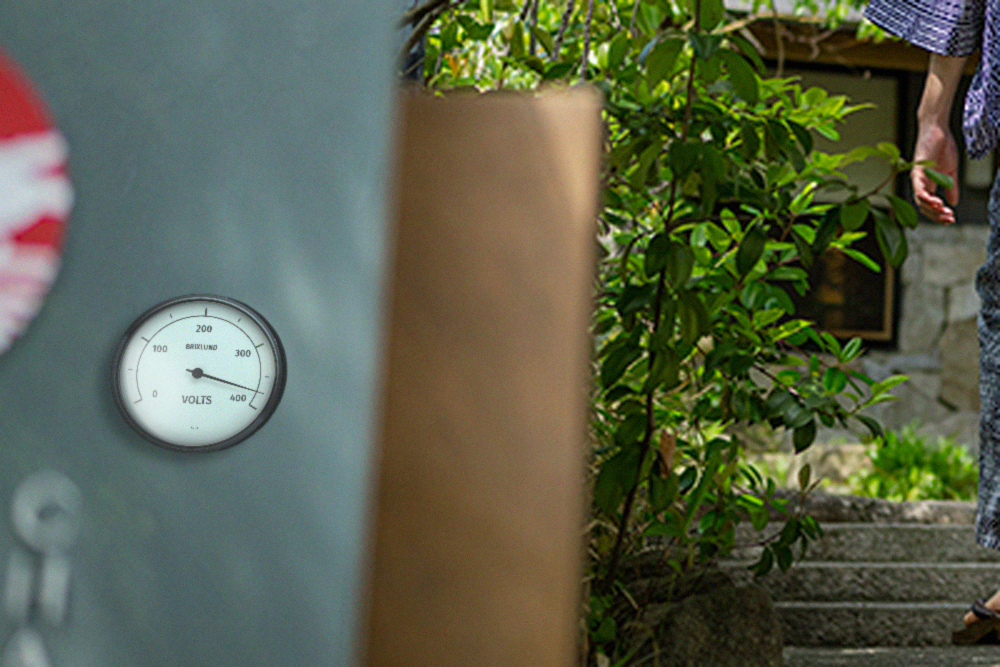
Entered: value=375 unit=V
